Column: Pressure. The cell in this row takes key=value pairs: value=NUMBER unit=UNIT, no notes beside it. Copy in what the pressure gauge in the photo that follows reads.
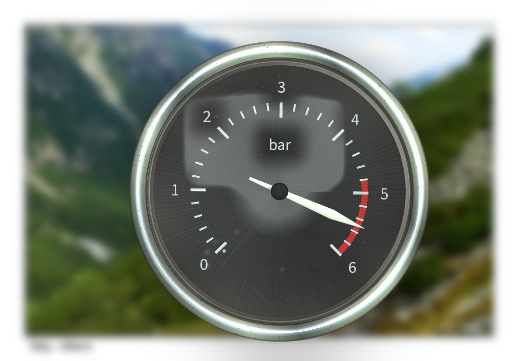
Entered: value=5.5 unit=bar
